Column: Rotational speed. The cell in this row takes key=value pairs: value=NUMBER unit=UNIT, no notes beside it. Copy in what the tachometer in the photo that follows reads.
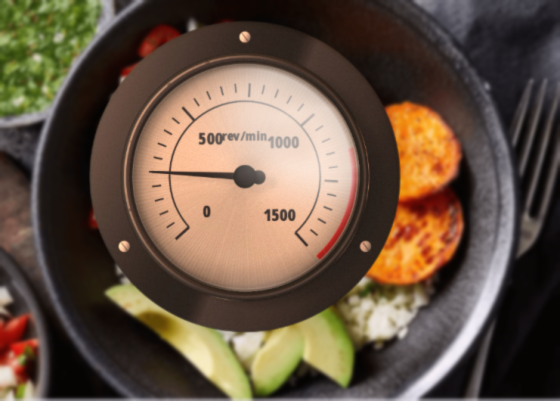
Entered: value=250 unit=rpm
